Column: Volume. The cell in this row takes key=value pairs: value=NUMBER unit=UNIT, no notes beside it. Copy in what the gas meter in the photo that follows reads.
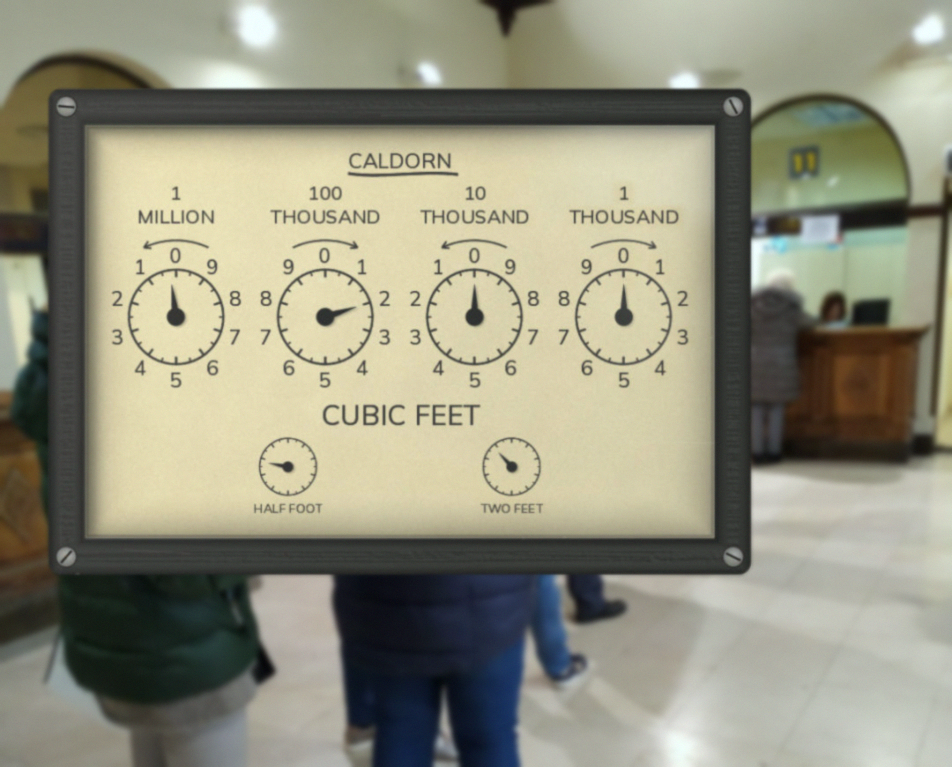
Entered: value=20000 unit=ft³
